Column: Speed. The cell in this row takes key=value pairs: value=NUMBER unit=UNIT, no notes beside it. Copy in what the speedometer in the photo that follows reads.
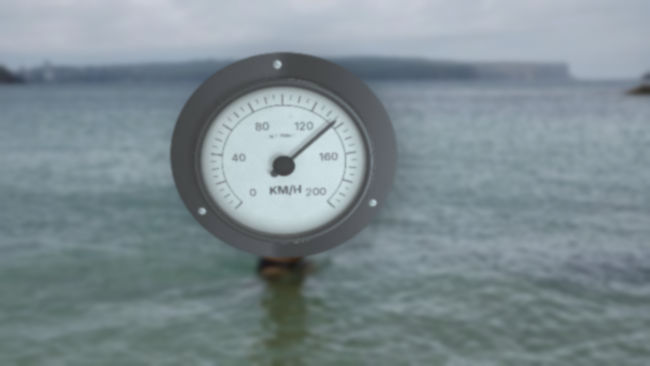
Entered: value=135 unit=km/h
